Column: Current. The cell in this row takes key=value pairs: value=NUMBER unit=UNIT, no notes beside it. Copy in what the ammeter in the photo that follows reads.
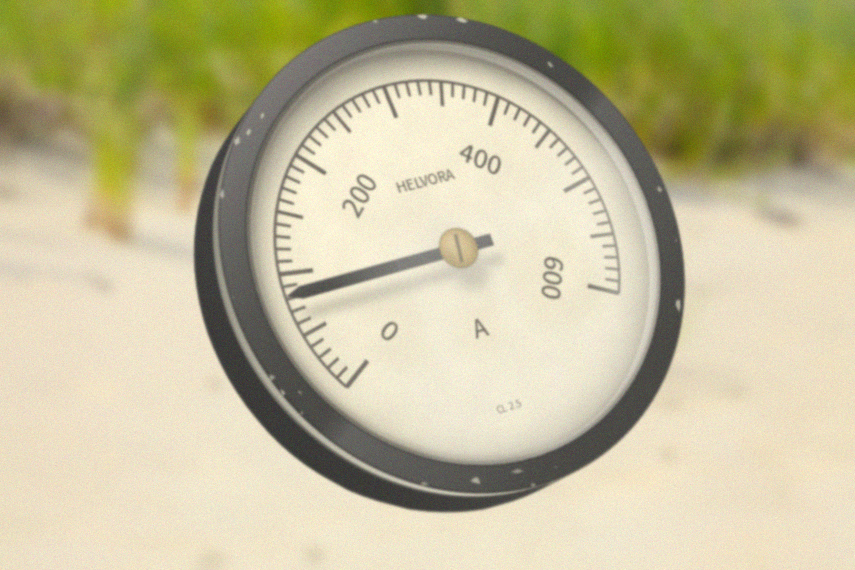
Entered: value=80 unit=A
